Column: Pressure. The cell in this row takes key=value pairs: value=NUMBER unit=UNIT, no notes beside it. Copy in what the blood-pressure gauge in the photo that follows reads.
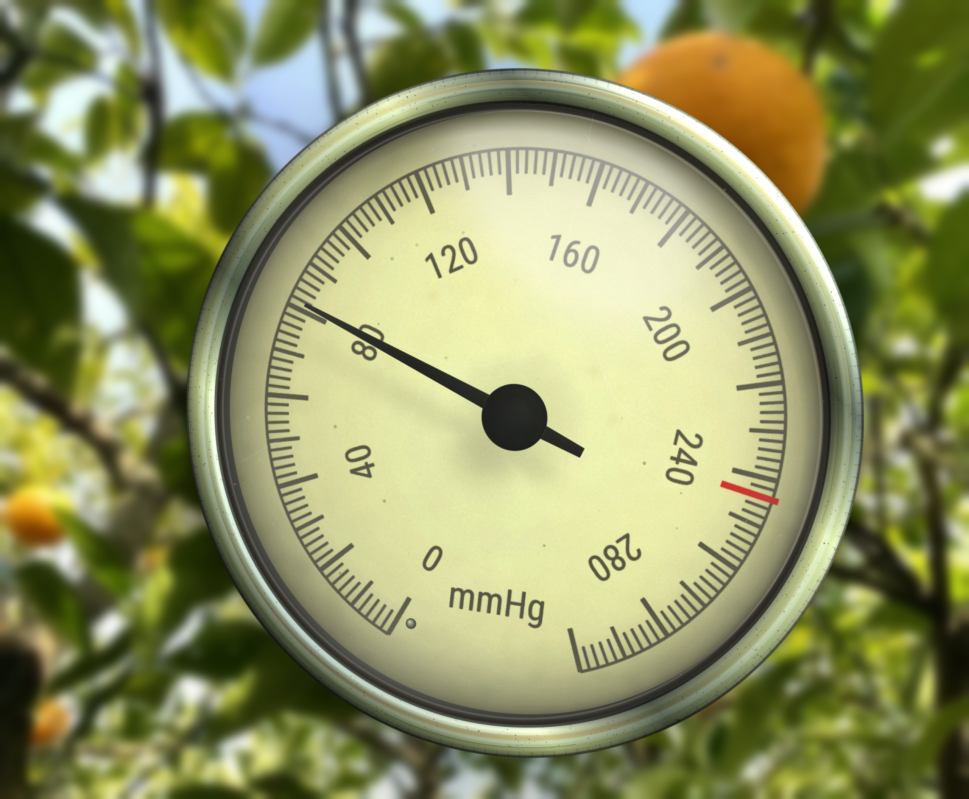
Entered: value=82 unit=mmHg
